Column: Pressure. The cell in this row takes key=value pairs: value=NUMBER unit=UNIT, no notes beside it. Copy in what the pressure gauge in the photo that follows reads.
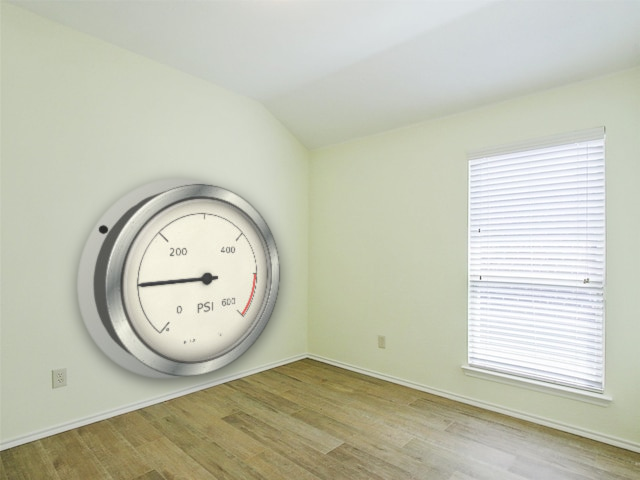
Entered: value=100 unit=psi
